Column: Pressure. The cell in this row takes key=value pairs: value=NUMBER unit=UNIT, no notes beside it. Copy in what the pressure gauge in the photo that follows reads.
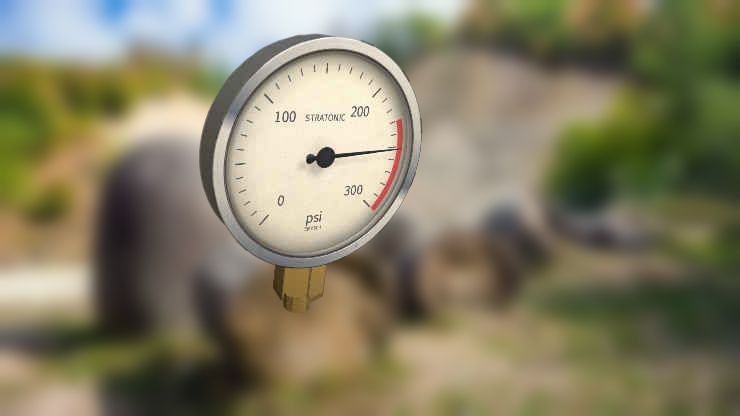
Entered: value=250 unit=psi
